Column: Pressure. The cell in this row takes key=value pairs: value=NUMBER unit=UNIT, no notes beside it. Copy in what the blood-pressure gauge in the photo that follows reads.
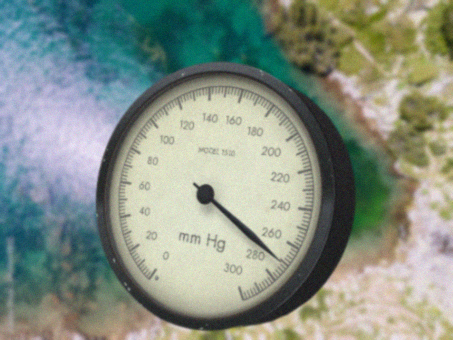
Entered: value=270 unit=mmHg
